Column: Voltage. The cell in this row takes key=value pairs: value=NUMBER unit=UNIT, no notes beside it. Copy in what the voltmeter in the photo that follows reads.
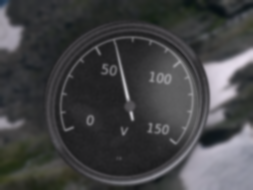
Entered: value=60 unit=V
